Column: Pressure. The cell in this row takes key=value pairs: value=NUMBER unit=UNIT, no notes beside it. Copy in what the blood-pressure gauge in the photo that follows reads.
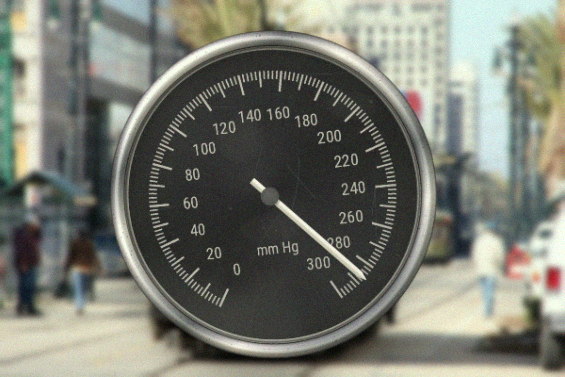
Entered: value=286 unit=mmHg
